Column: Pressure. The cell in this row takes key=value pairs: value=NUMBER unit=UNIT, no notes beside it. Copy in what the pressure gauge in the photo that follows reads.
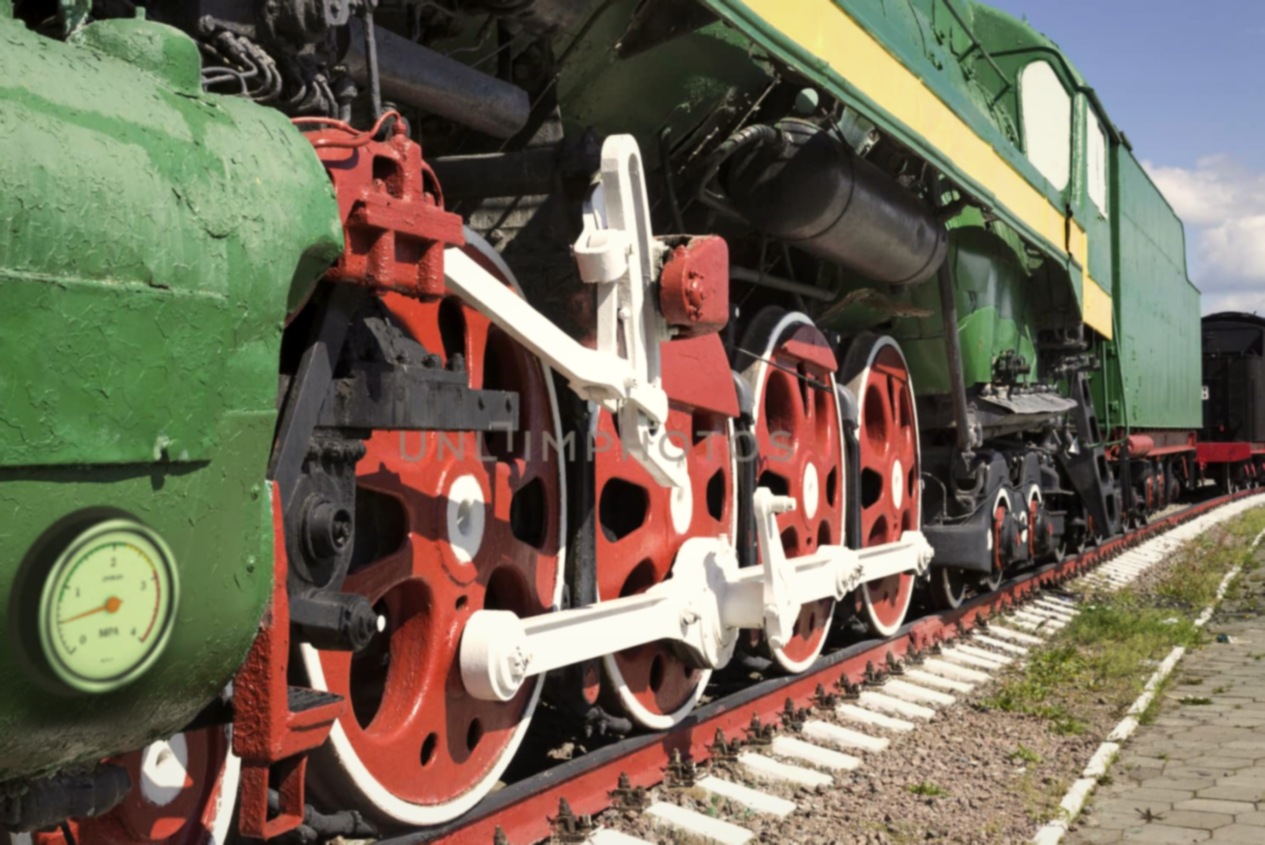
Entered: value=0.5 unit=MPa
